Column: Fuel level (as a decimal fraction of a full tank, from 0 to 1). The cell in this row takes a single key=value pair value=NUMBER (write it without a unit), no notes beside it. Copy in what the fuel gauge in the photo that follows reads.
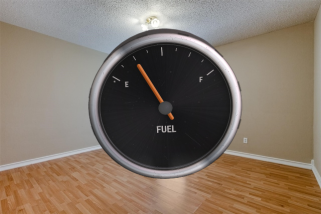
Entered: value=0.25
